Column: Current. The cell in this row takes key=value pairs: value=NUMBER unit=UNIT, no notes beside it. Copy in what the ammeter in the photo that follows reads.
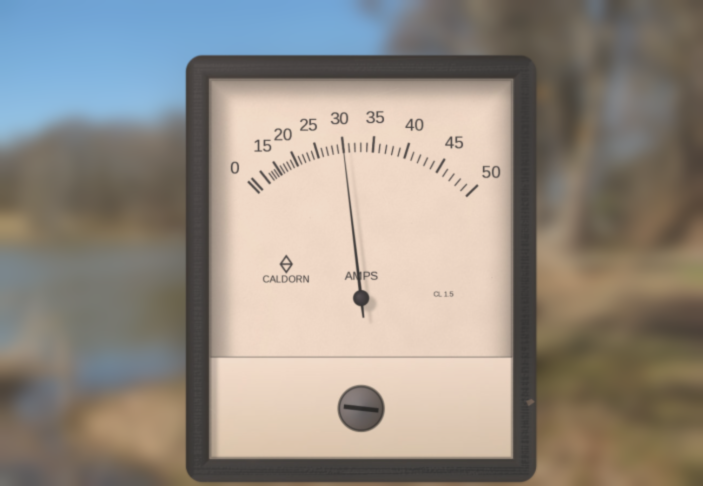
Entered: value=30 unit=A
